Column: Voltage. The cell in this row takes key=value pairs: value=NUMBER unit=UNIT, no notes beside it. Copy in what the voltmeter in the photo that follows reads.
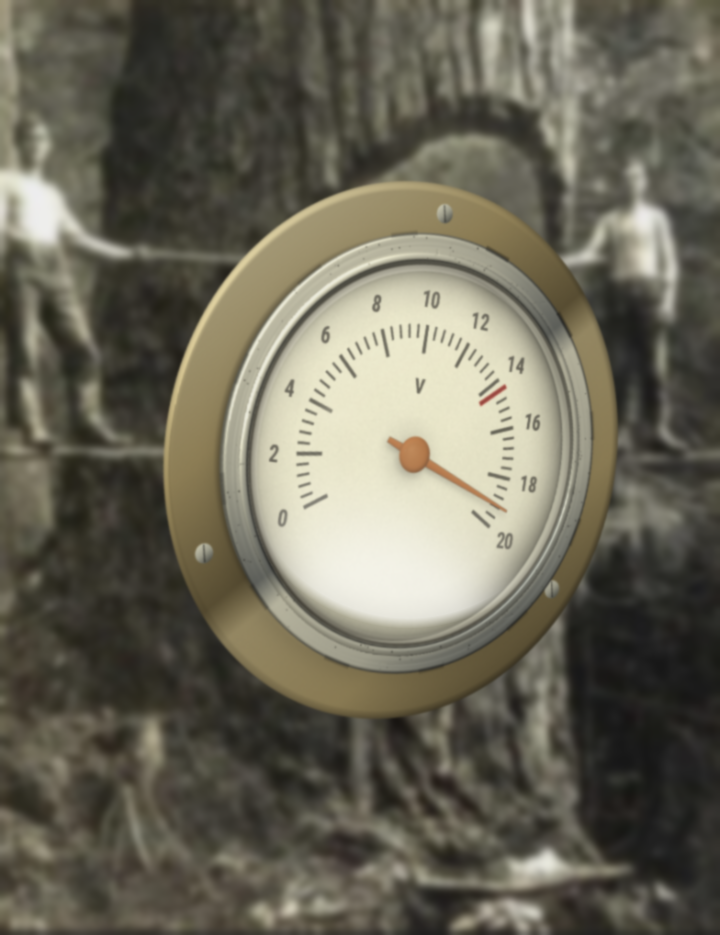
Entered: value=19.2 unit=V
